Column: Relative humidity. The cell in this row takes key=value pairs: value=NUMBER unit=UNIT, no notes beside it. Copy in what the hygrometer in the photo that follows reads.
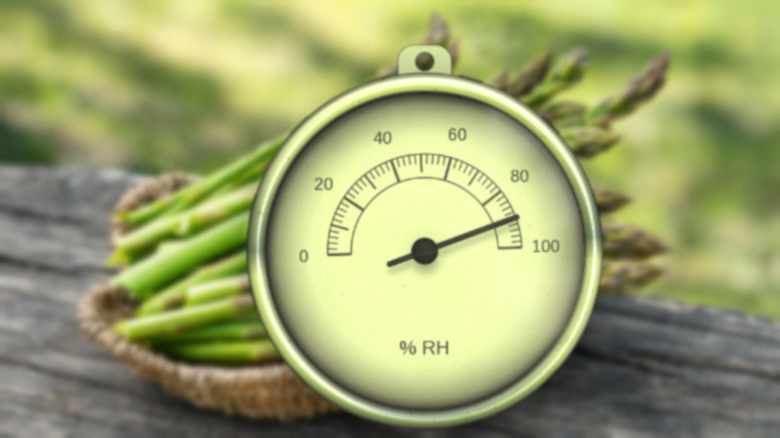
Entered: value=90 unit=%
